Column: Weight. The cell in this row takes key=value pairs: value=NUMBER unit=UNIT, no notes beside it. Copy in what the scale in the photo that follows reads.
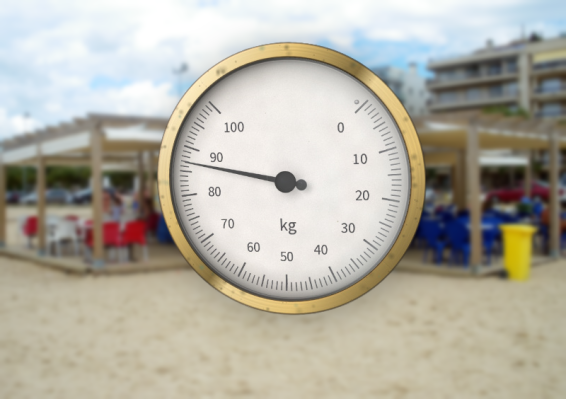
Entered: value=87 unit=kg
